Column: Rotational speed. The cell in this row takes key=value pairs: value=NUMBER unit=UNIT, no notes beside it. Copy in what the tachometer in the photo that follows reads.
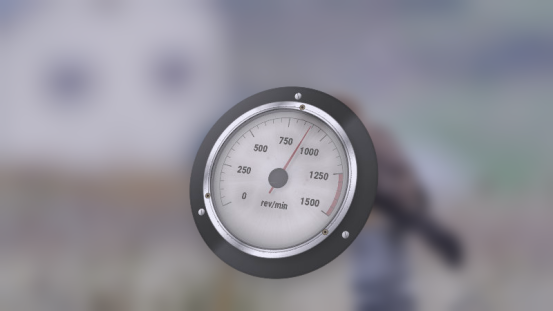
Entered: value=900 unit=rpm
